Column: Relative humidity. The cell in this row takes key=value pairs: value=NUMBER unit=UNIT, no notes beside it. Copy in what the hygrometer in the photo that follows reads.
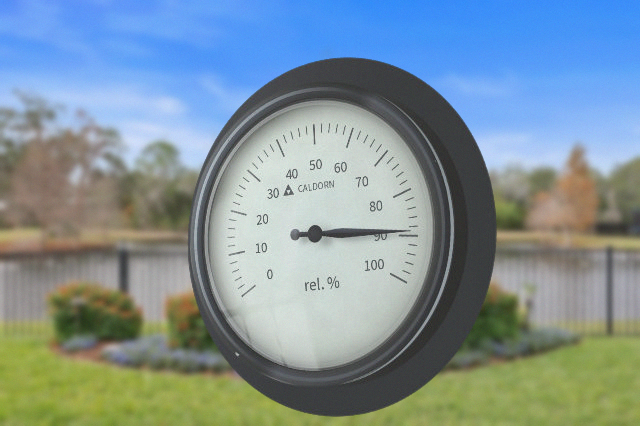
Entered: value=89 unit=%
